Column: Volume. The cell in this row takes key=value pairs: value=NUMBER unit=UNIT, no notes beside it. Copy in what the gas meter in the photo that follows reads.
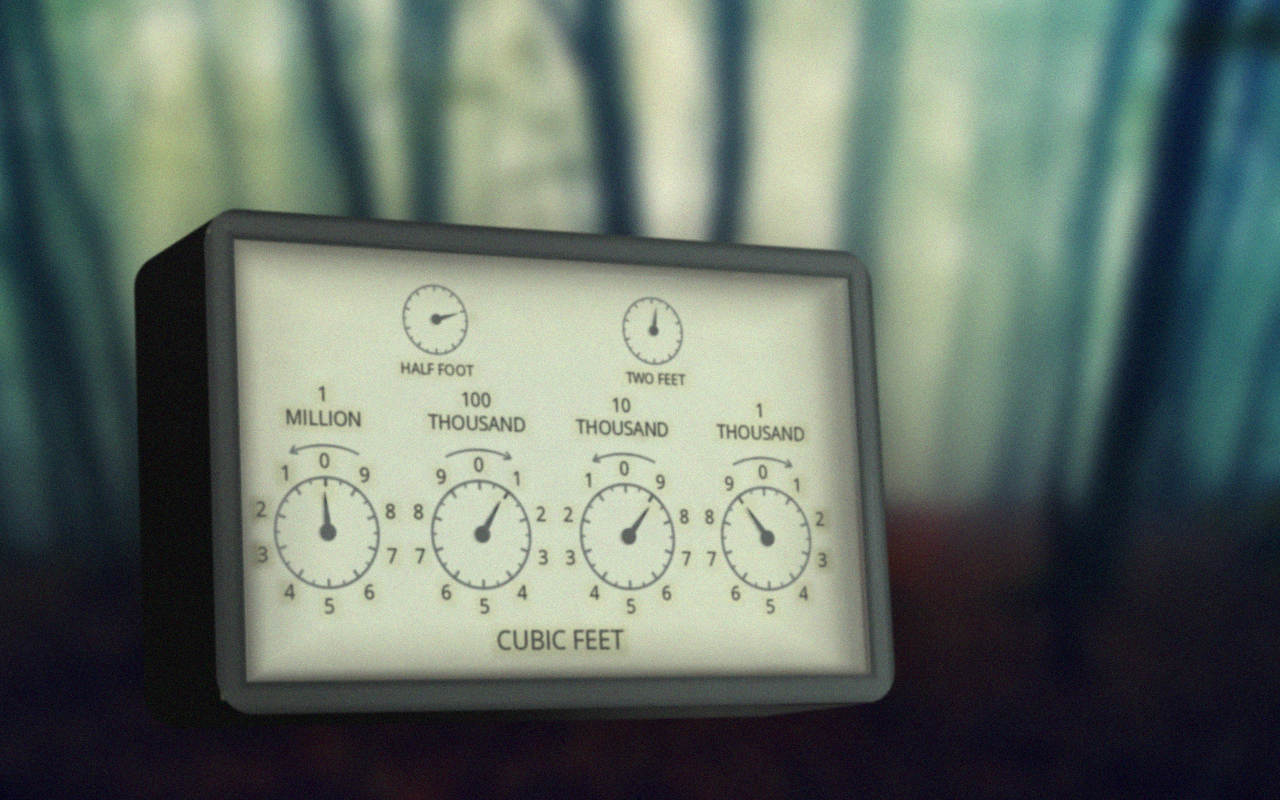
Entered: value=8900 unit=ft³
